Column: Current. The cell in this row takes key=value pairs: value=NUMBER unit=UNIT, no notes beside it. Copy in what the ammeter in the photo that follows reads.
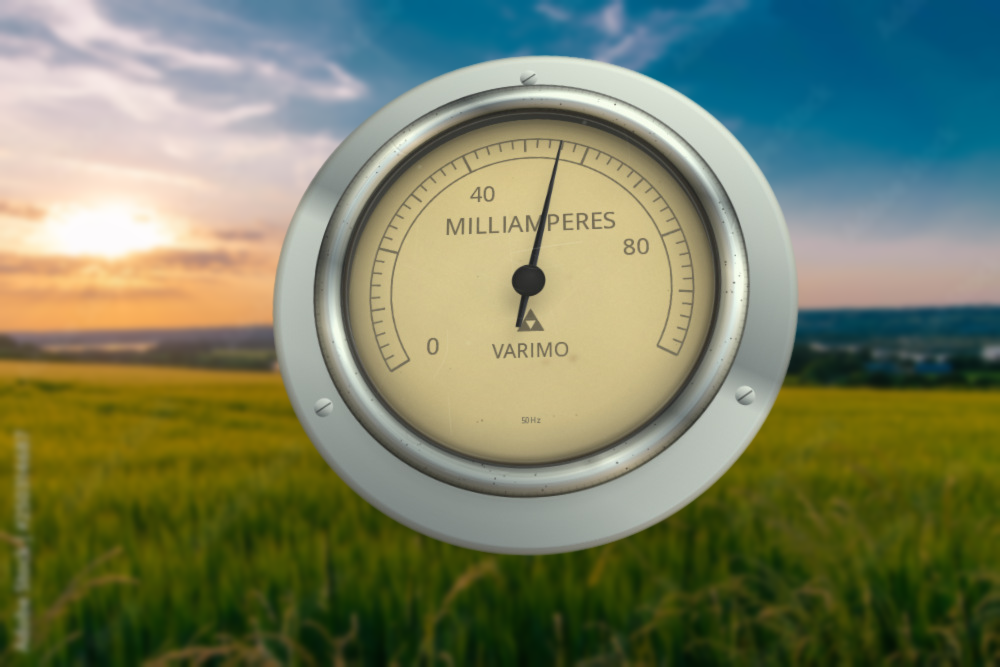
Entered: value=56 unit=mA
